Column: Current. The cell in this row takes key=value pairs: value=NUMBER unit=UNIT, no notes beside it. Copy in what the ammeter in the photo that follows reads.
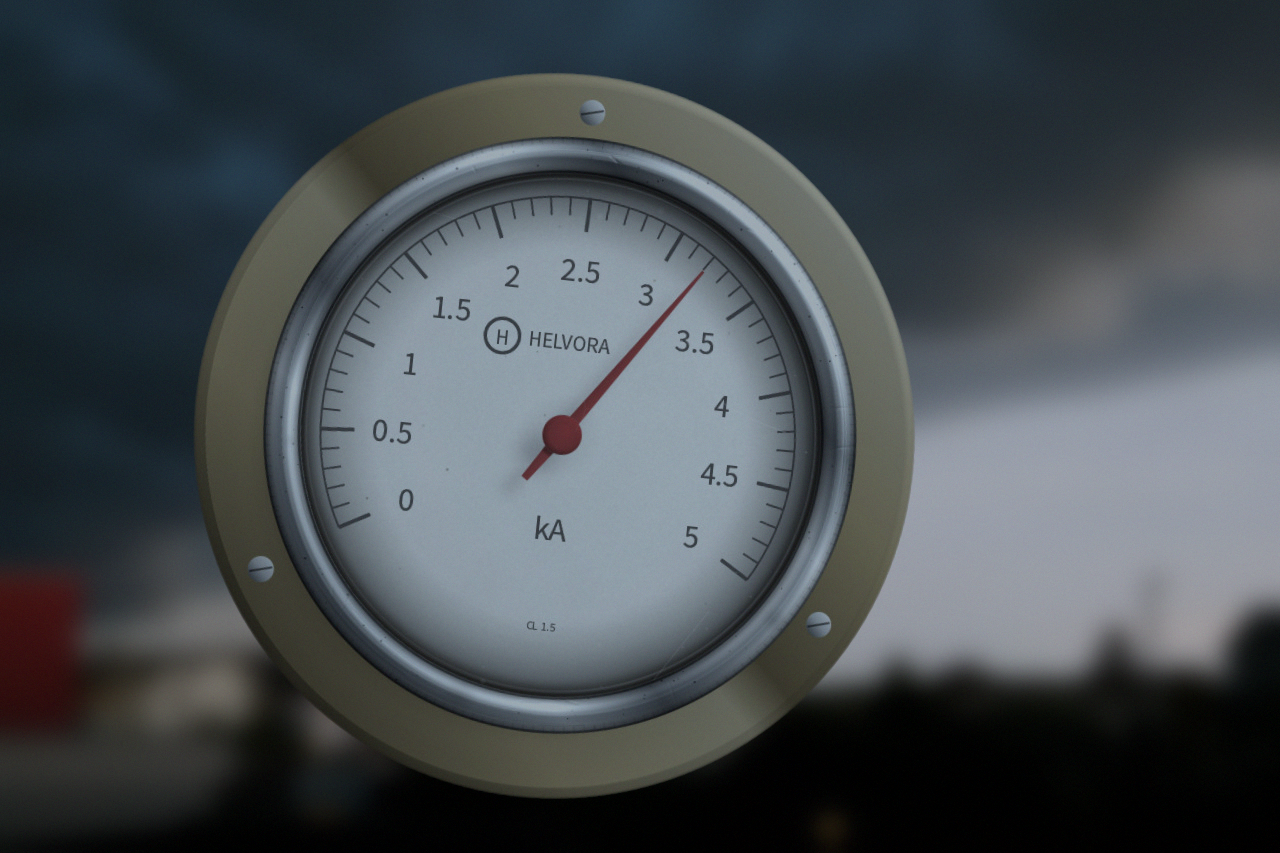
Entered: value=3.2 unit=kA
